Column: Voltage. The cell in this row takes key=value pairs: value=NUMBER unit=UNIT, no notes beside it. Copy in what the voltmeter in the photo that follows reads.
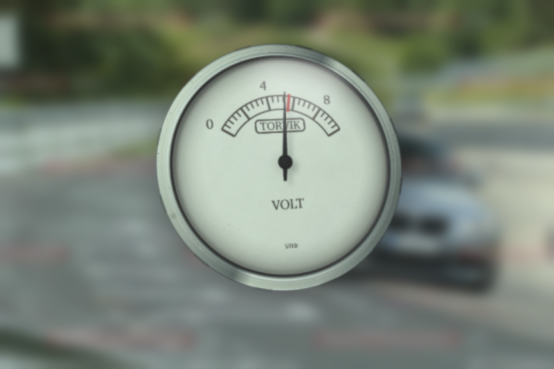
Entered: value=5.2 unit=V
